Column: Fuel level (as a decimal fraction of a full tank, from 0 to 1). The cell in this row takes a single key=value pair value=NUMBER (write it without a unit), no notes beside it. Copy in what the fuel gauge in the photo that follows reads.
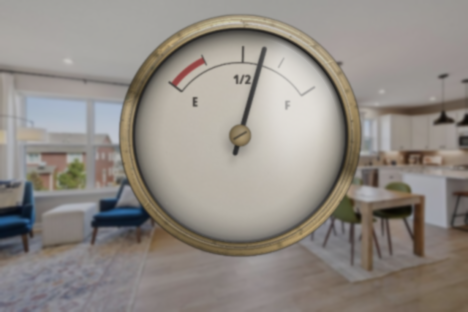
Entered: value=0.625
